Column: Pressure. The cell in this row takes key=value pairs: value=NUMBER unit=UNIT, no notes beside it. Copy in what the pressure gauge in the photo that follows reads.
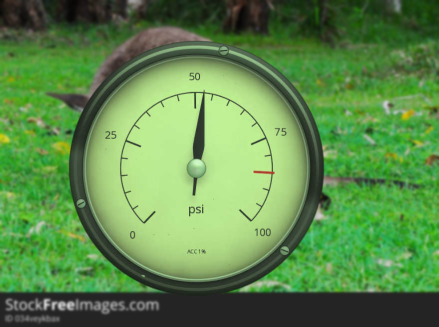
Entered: value=52.5 unit=psi
